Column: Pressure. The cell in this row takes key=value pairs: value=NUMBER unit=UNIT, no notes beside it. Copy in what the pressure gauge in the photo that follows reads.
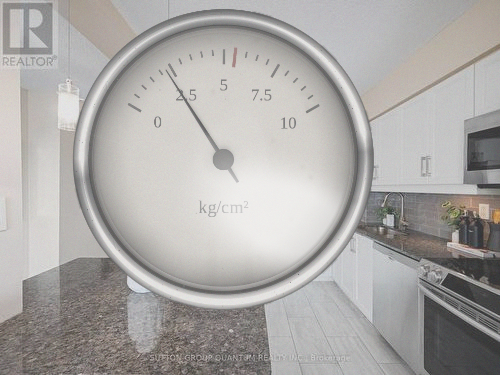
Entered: value=2.25 unit=kg/cm²
